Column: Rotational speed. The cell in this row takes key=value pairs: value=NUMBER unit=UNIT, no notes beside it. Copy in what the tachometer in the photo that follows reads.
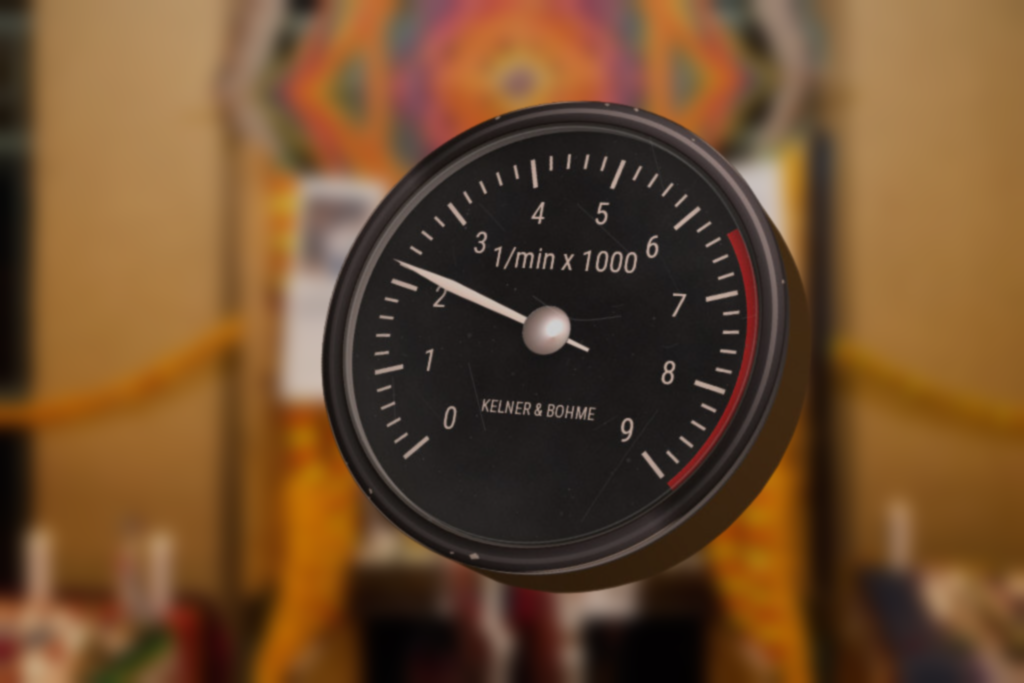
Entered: value=2200 unit=rpm
